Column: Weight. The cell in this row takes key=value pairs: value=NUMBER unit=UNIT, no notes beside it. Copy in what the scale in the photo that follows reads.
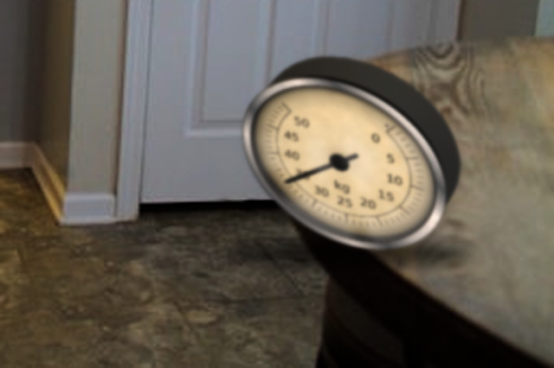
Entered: value=35 unit=kg
